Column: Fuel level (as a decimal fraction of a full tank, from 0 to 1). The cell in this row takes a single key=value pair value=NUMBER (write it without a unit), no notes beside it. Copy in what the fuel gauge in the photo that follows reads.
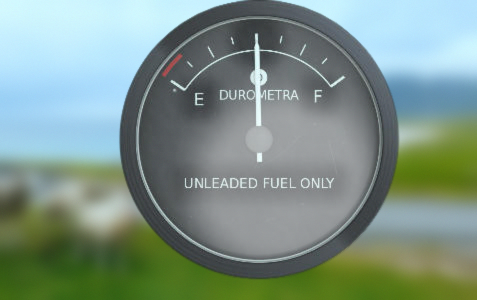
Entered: value=0.5
